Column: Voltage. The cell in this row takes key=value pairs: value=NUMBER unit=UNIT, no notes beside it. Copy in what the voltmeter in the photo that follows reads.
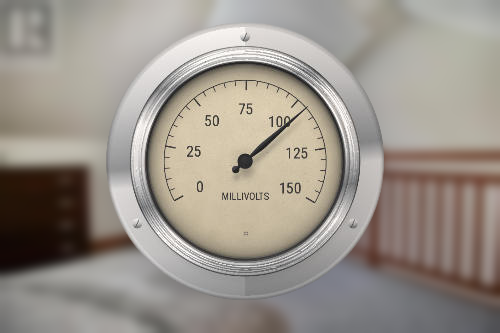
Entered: value=105 unit=mV
